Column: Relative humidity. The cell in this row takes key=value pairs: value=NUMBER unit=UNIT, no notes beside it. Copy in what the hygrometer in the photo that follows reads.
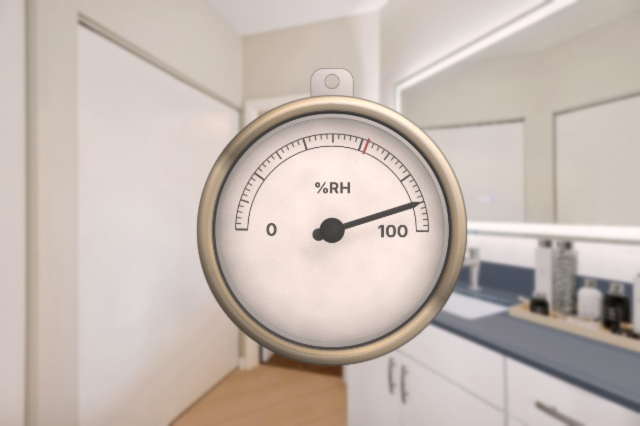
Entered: value=90 unit=%
